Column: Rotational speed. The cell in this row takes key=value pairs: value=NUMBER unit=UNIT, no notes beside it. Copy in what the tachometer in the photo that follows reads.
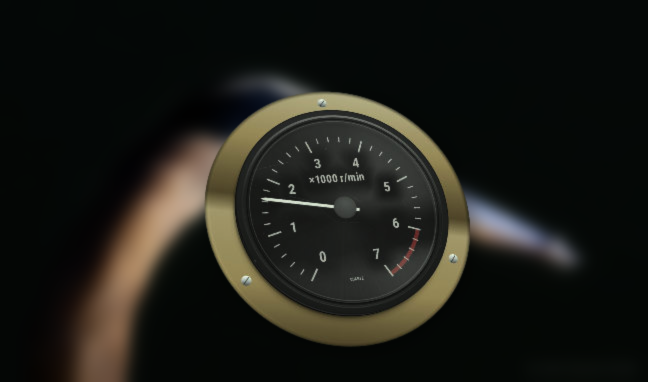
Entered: value=1600 unit=rpm
